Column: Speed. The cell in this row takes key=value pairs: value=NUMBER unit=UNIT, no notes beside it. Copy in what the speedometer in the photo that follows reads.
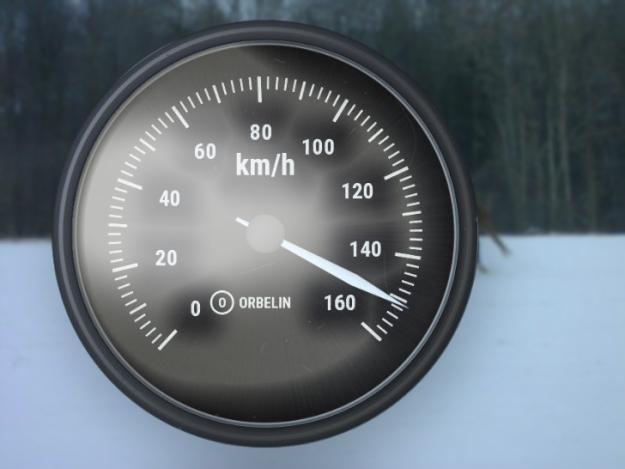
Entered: value=151 unit=km/h
